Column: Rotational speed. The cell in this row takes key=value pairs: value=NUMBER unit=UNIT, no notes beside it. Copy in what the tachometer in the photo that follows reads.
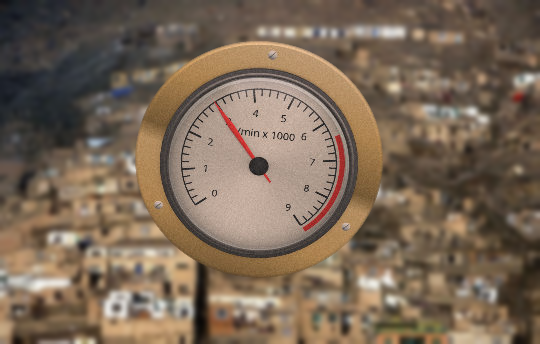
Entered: value=3000 unit=rpm
